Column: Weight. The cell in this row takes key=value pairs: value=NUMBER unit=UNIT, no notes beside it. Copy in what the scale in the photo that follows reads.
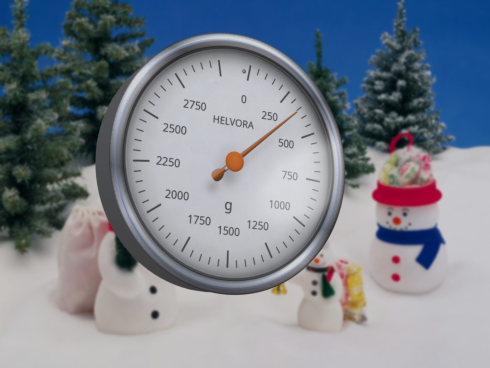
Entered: value=350 unit=g
